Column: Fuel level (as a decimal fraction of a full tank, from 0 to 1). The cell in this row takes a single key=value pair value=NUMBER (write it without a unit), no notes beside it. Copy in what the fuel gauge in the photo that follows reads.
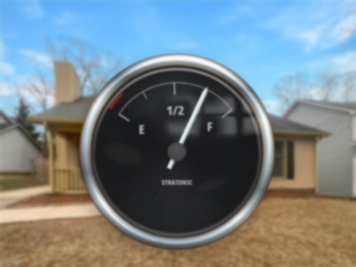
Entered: value=0.75
